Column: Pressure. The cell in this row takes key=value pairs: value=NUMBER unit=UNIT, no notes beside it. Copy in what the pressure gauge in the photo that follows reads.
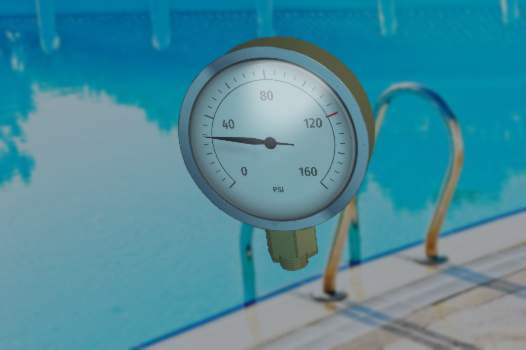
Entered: value=30 unit=psi
